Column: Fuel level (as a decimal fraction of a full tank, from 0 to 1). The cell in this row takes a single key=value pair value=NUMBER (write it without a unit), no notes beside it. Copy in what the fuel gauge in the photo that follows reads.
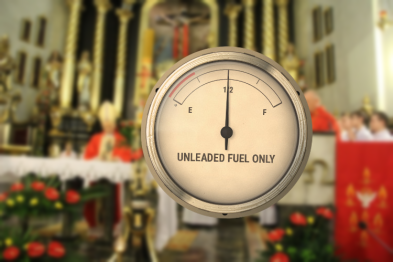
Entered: value=0.5
